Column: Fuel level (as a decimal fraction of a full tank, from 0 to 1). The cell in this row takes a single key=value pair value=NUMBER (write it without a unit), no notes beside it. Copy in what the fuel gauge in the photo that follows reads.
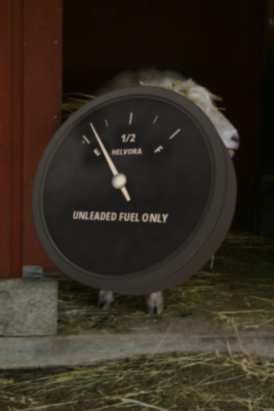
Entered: value=0.125
